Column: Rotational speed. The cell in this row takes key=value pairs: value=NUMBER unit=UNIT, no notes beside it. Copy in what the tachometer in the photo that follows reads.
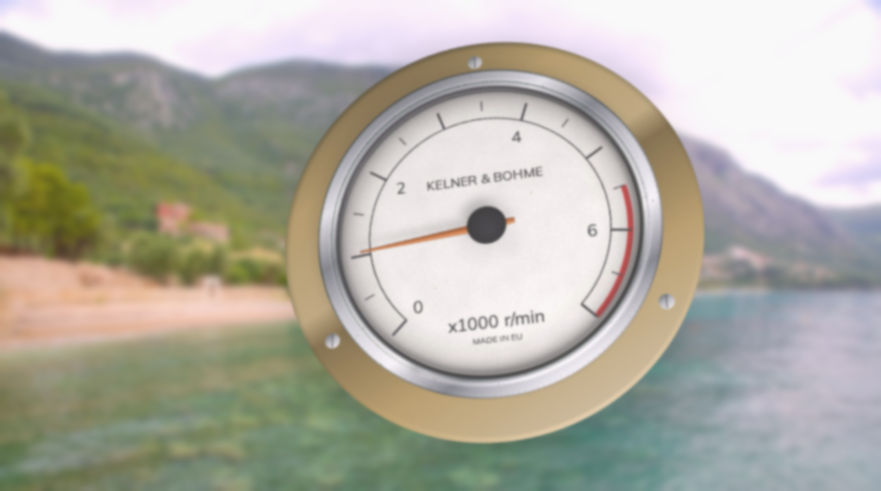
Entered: value=1000 unit=rpm
